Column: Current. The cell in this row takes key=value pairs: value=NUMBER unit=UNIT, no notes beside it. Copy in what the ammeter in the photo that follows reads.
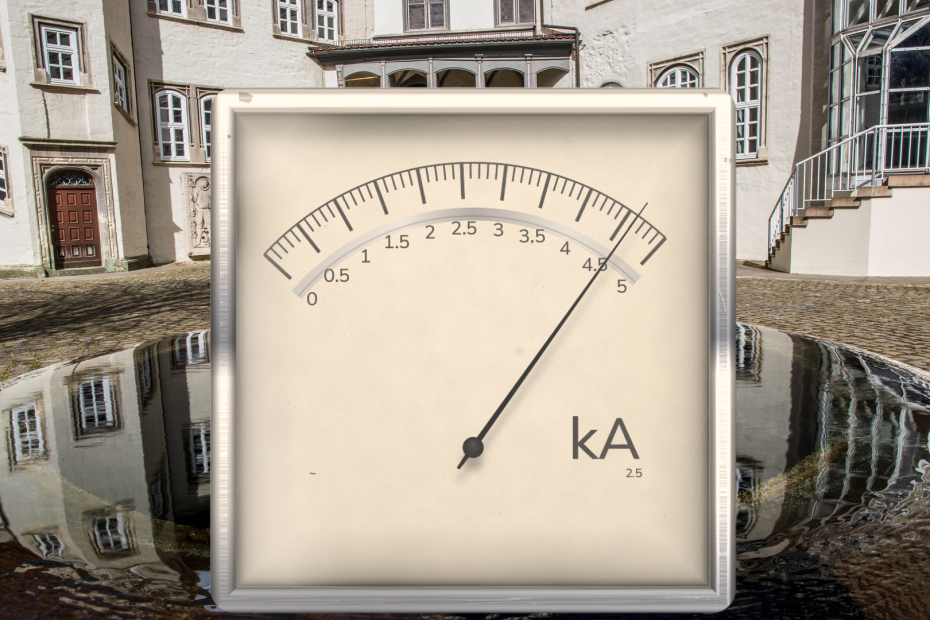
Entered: value=4.6 unit=kA
